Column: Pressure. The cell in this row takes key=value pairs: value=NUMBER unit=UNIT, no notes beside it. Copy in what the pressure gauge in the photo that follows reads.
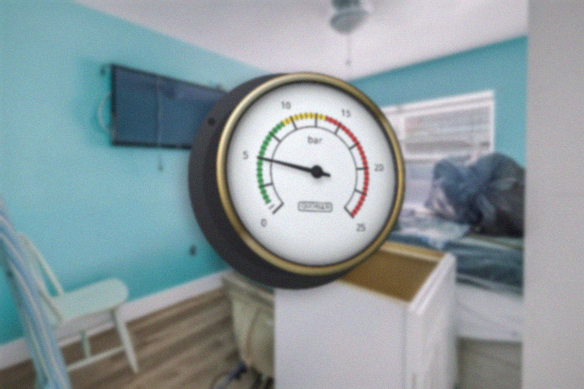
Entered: value=5 unit=bar
